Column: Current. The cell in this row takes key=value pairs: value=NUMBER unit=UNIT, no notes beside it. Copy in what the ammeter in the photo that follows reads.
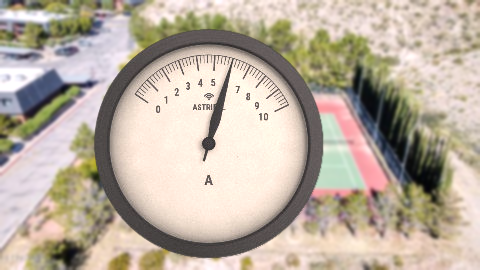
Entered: value=6 unit=A
